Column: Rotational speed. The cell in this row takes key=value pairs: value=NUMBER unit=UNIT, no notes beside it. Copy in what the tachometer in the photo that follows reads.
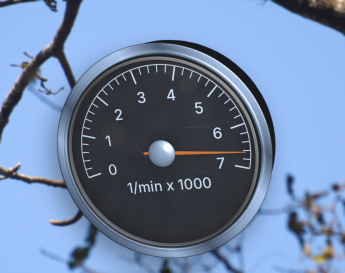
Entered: value=6600 unit=rpm
